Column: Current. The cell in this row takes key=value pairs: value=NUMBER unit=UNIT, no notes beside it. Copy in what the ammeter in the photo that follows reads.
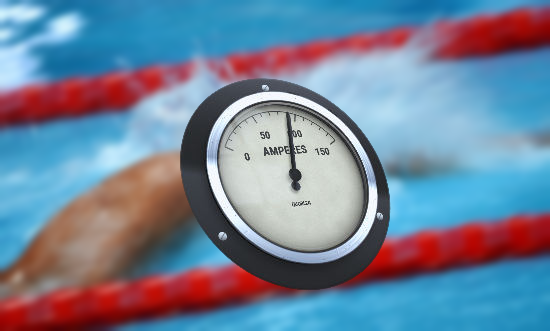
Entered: value=90 unit=A
